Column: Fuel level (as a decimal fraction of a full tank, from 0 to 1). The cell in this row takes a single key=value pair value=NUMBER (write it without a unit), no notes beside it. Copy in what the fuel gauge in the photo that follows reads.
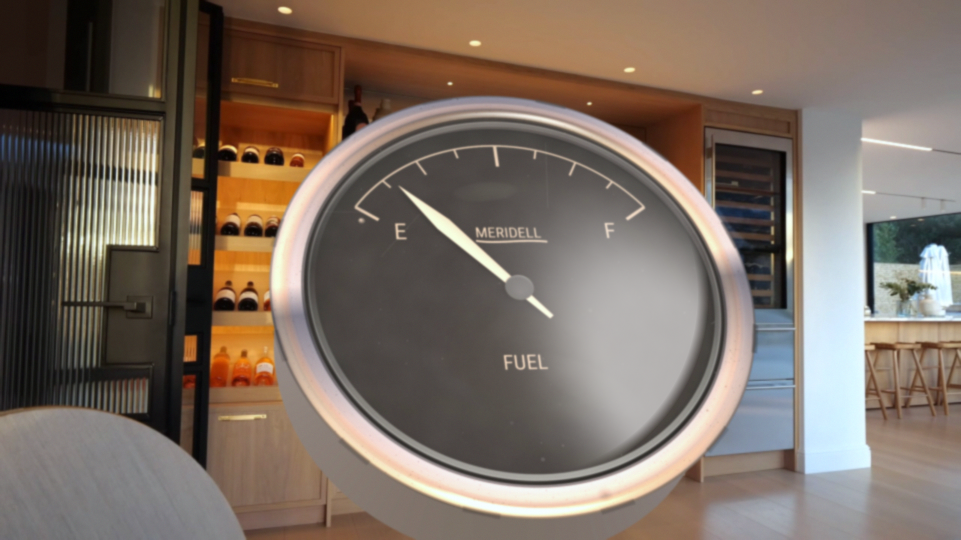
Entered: value=0.125
